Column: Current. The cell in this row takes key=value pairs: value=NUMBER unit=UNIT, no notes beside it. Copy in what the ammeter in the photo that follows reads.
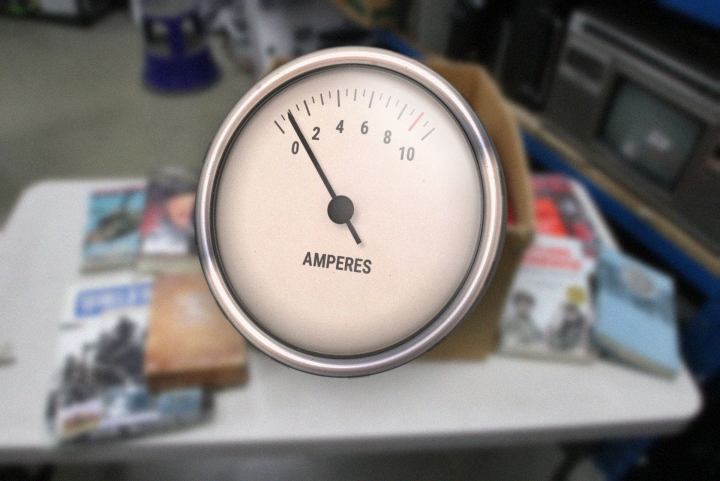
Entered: value=1 unit=A
